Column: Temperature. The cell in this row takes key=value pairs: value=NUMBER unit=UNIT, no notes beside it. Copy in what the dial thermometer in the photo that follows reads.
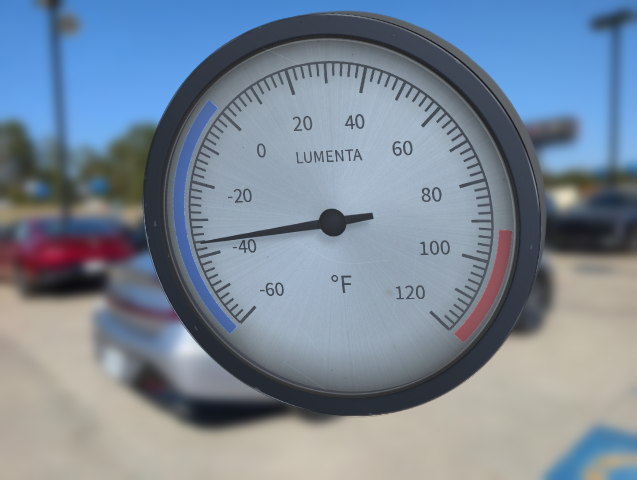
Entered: value=-36 unit=°F
